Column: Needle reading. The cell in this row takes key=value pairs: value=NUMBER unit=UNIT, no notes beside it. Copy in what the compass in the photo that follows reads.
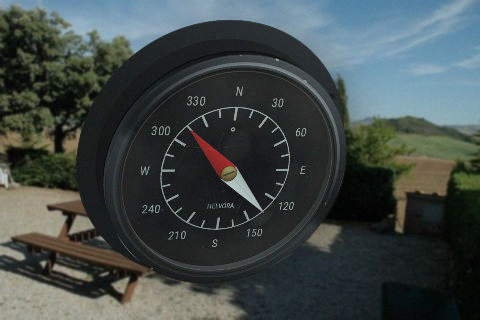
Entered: value=315 unit=°
